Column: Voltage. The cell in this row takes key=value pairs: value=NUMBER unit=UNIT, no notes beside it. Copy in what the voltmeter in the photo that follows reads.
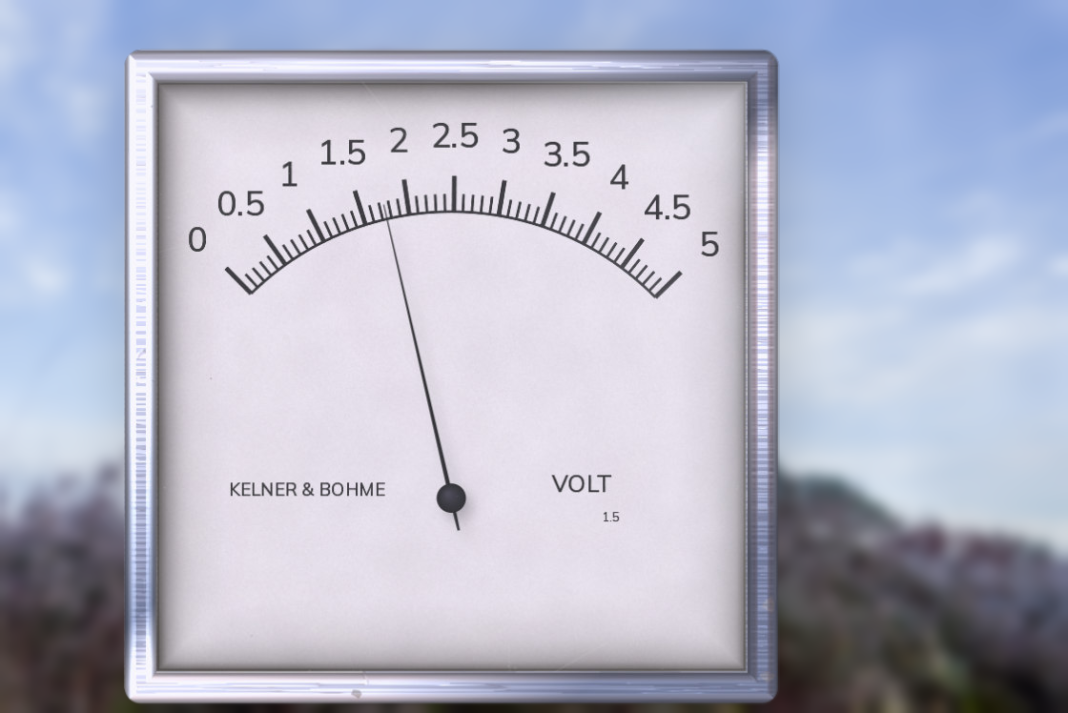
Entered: value=1.75 unit=V
